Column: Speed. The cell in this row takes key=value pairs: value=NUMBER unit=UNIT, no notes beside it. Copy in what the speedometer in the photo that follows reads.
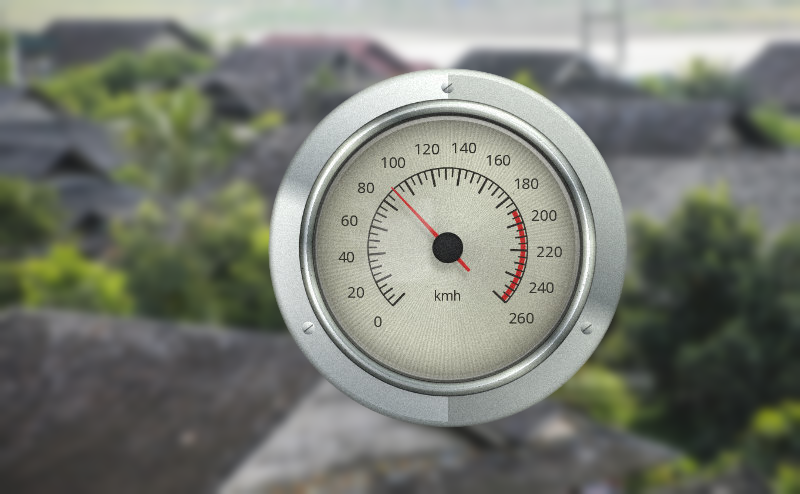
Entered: value=90 unit=km/h
